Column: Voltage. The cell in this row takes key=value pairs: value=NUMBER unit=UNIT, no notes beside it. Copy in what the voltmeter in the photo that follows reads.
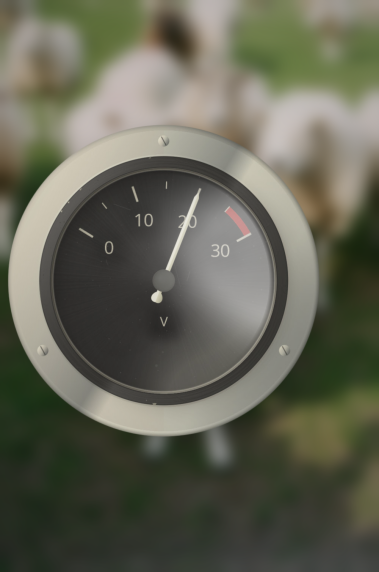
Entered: value=20 unit=V
